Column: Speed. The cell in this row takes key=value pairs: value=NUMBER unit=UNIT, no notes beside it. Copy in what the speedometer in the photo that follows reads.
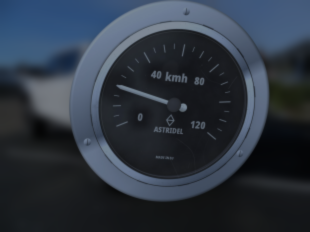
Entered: value=20 unit=km/h
